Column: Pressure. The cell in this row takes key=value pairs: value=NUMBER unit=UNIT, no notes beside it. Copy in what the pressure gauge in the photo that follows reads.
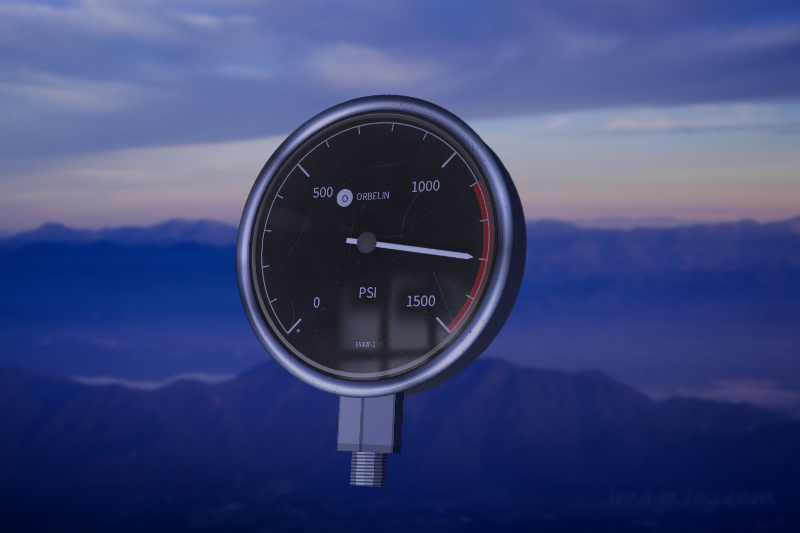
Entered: value=1300 unit=psi
